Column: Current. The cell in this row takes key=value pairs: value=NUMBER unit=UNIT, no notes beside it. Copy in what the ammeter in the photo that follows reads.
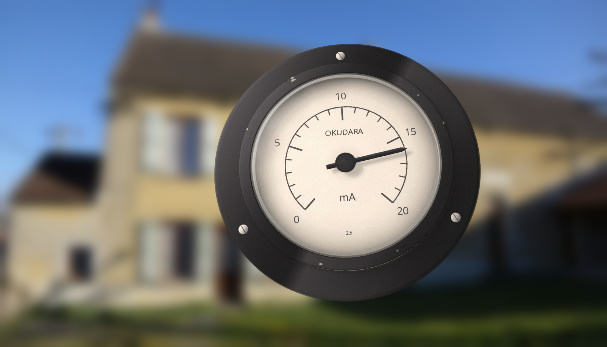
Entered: value=16 unit=mA
